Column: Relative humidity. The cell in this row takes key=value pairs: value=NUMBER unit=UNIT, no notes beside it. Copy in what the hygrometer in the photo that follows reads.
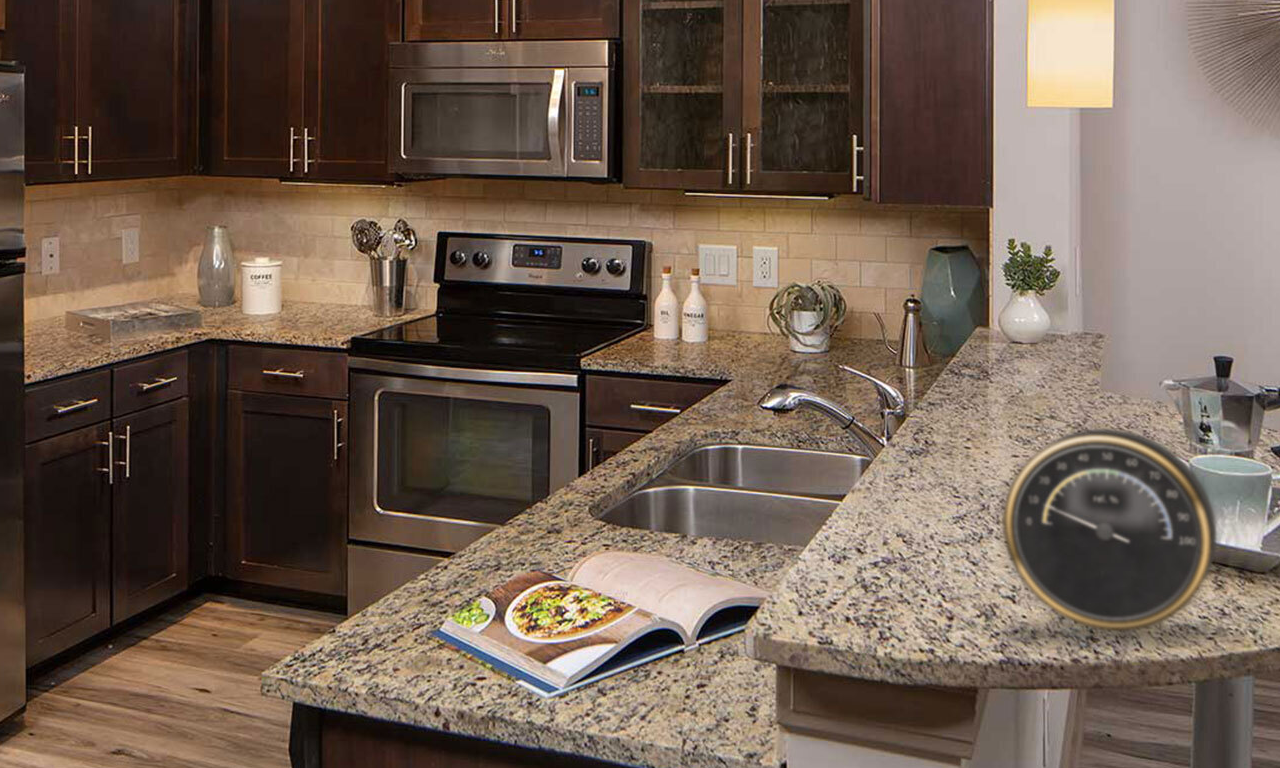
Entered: value=10 unit=%
